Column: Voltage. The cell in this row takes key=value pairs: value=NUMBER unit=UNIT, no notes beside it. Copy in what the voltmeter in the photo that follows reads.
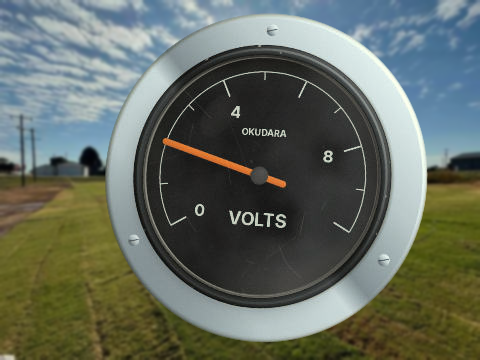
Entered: value=2 unit=V
